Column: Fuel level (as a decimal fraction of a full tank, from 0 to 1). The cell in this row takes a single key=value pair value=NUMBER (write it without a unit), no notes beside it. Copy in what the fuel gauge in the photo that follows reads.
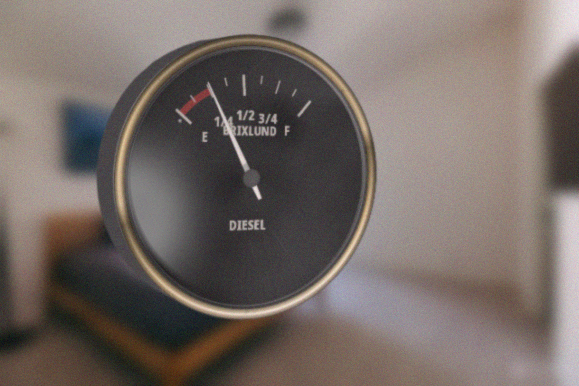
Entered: value=0.25
